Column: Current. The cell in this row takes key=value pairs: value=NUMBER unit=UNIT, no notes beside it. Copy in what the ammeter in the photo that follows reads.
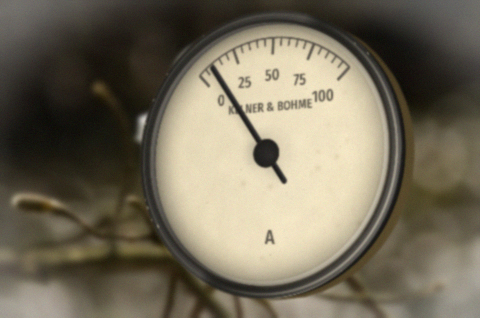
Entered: value=10 unit=A
